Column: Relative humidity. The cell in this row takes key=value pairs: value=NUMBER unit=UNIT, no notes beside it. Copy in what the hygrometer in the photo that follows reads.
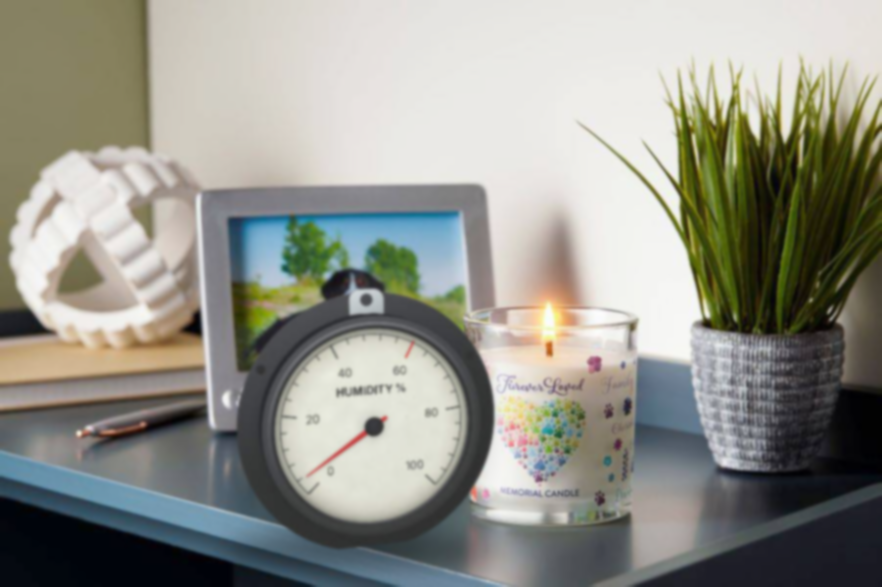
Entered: value=4 unit=%
